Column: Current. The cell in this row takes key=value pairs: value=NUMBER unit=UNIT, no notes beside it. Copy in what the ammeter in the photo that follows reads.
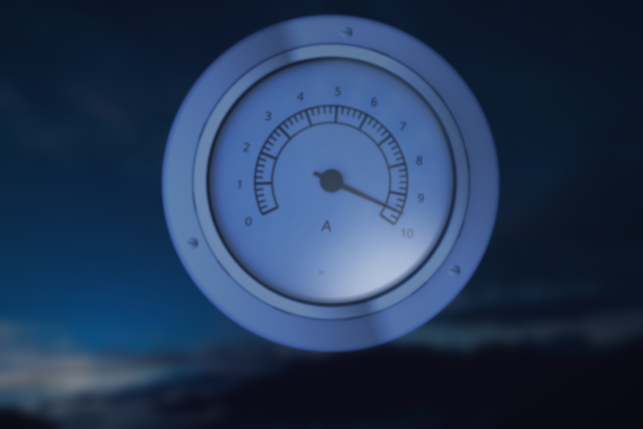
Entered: value=9.6 unit=A
